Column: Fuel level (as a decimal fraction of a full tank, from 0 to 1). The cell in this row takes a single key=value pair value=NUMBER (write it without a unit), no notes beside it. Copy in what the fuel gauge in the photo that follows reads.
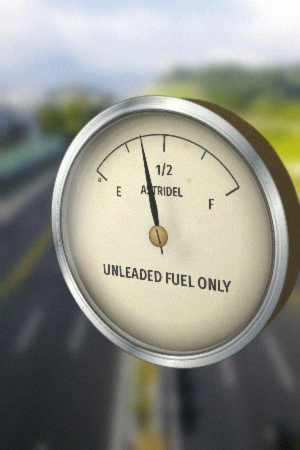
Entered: value=0.375
